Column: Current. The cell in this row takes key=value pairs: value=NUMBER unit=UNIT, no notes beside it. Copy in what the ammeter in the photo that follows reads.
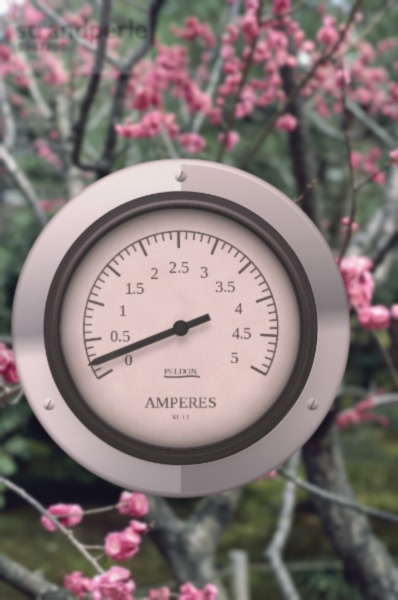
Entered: value=0.2 unit=A
